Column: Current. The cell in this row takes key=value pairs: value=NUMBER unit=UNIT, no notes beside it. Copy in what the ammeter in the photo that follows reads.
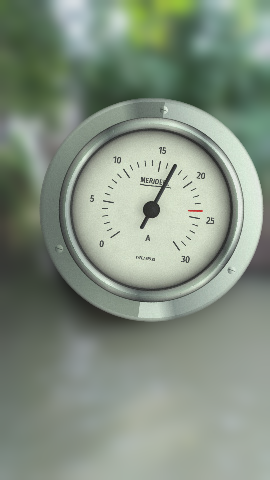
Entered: value=17 unit=A
